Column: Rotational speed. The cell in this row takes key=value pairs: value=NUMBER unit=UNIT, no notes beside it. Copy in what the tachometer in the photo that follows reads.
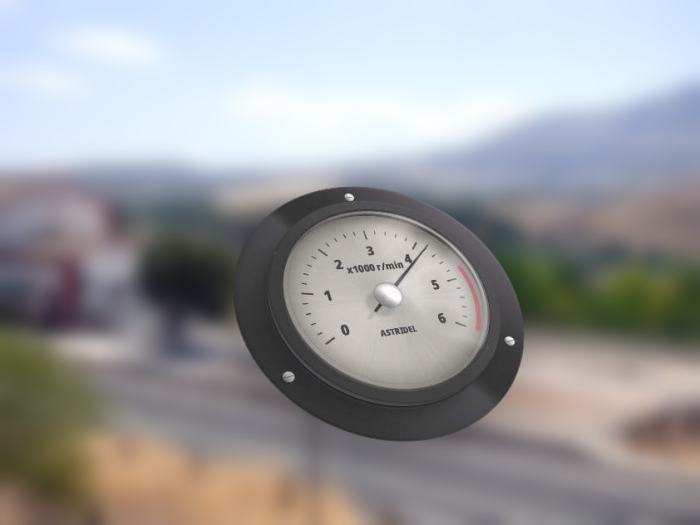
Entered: value=4200 unit=rpm
